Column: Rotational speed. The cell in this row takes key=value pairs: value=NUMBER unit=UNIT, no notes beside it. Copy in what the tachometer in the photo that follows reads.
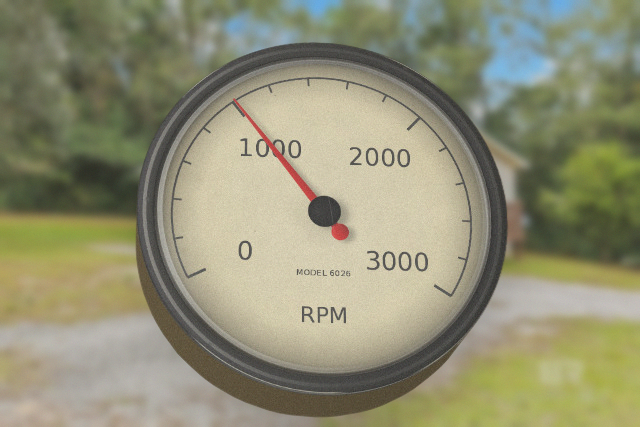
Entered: value=1000 unit=rpm
